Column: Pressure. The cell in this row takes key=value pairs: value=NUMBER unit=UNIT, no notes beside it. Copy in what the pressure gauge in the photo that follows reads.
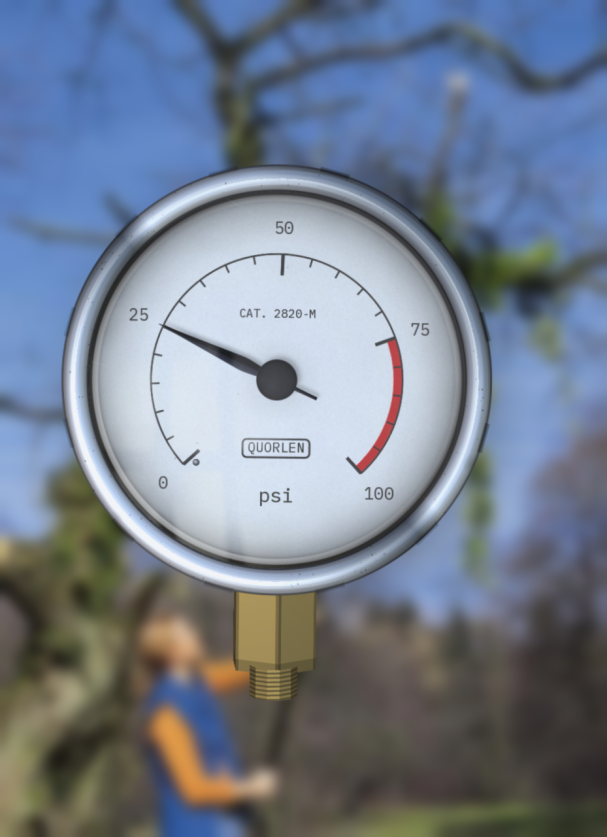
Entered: value=25 unit=psi
